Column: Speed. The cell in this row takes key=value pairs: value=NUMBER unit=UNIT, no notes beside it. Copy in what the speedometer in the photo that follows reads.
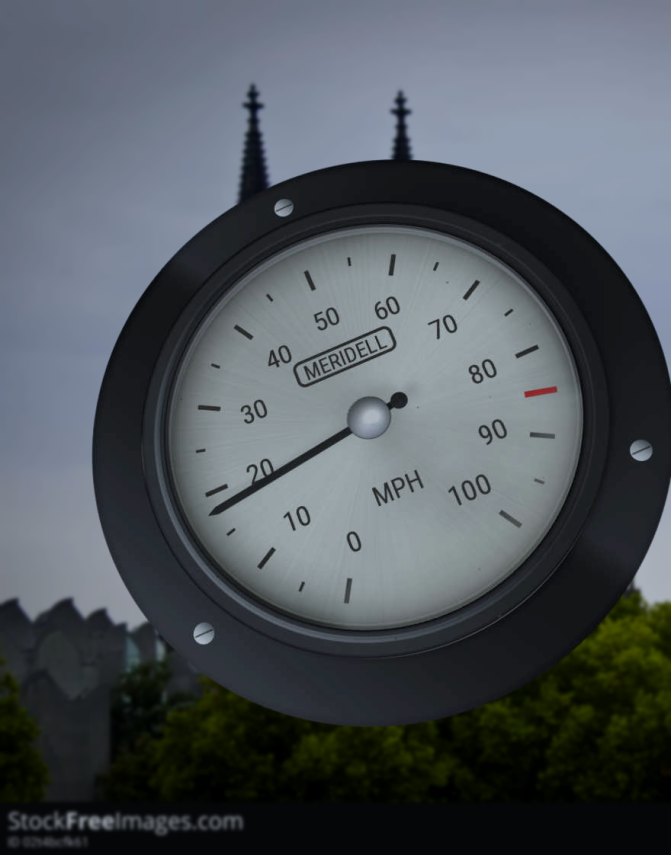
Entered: value=17.5 unit=mph
